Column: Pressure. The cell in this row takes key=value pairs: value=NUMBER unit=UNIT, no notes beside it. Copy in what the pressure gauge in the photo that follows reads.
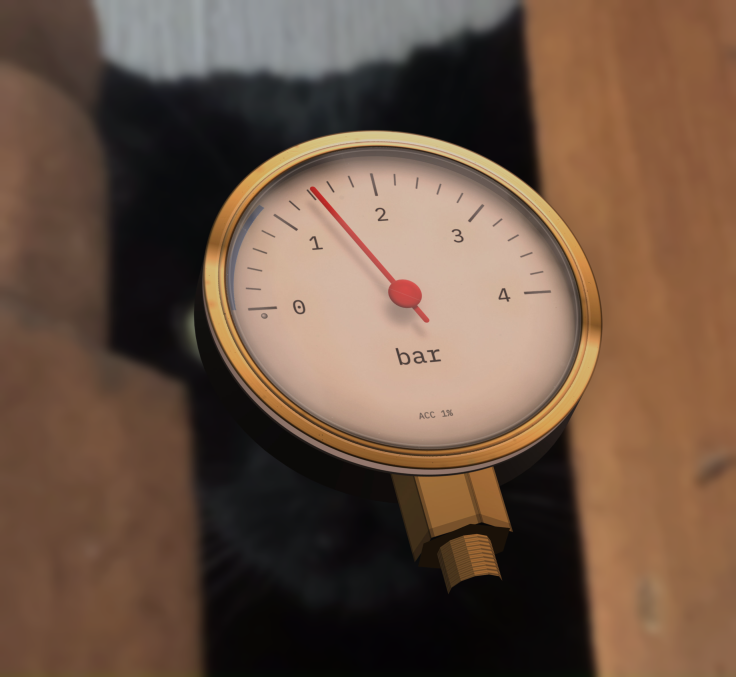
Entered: value=1.4 unit=bar
